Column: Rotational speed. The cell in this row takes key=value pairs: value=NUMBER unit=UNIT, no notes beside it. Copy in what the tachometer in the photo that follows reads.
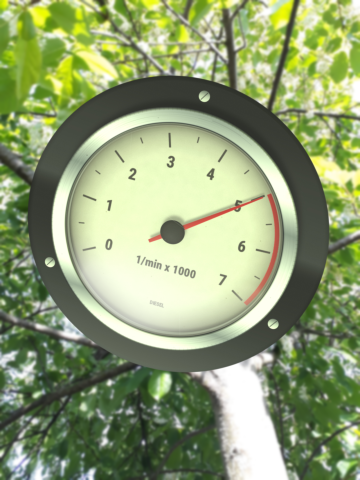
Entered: value=5000 unit=rpm
